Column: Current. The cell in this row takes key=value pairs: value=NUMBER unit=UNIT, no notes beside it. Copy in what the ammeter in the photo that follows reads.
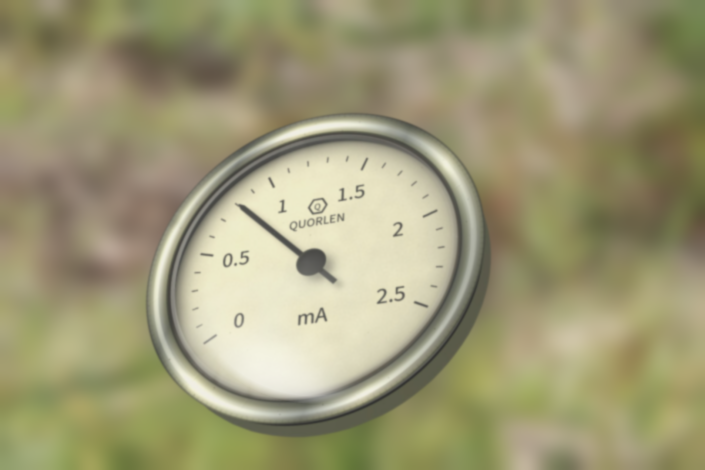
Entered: value=0.8 unit=mA
